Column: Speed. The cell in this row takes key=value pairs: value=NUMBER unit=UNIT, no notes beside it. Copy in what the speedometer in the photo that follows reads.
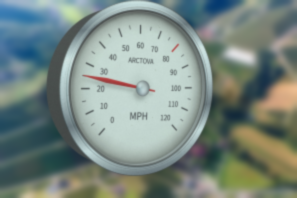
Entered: value=25 unit=mph
